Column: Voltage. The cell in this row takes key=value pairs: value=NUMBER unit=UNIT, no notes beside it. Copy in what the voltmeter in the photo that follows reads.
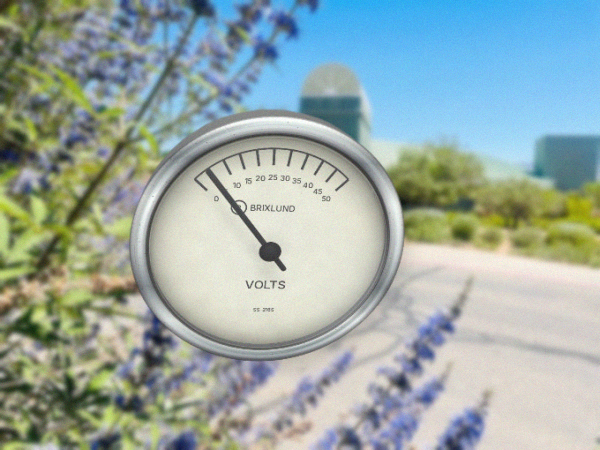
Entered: value=5 unit=V
